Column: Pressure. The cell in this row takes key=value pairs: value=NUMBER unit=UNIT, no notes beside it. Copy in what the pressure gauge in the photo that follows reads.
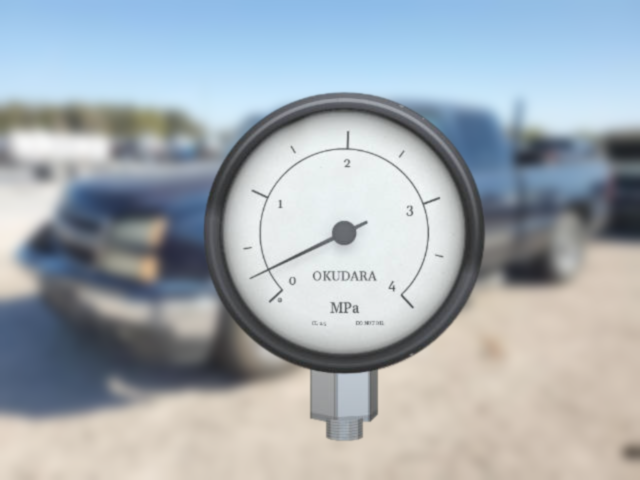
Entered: value=0.25 unit=MPa
